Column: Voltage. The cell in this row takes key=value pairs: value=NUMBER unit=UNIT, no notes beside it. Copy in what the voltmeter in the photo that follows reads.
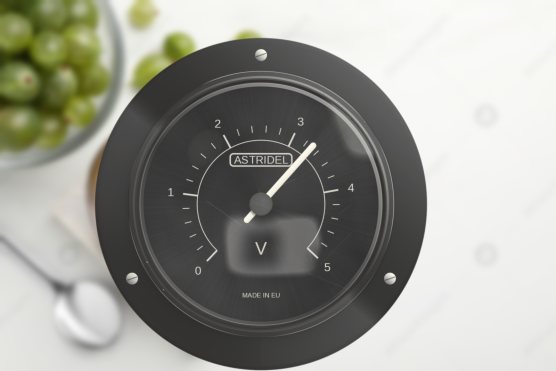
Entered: value=3.3 unit=V
